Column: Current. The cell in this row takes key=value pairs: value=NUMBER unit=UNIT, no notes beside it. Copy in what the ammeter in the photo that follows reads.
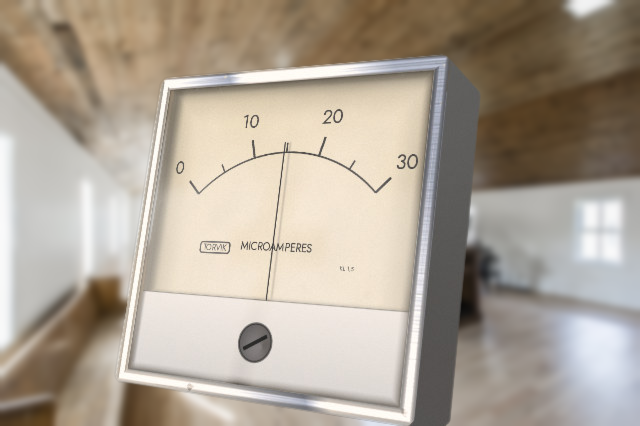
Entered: value=15 unit=µA
